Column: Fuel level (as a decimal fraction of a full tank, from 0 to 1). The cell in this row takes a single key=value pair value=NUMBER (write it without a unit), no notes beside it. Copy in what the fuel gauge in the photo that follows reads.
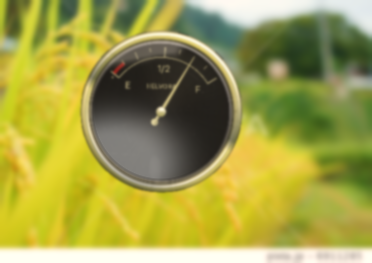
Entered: value=0.75
